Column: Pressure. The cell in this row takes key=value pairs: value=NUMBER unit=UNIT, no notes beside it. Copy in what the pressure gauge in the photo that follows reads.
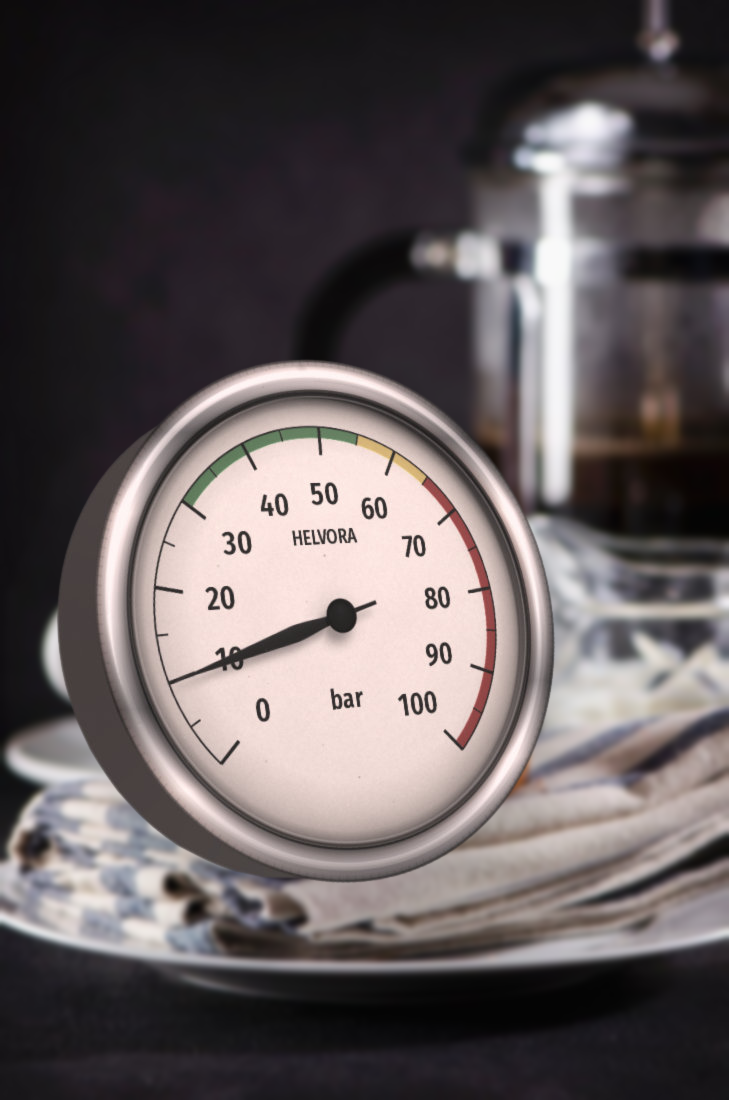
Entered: value=10 unit=bar
